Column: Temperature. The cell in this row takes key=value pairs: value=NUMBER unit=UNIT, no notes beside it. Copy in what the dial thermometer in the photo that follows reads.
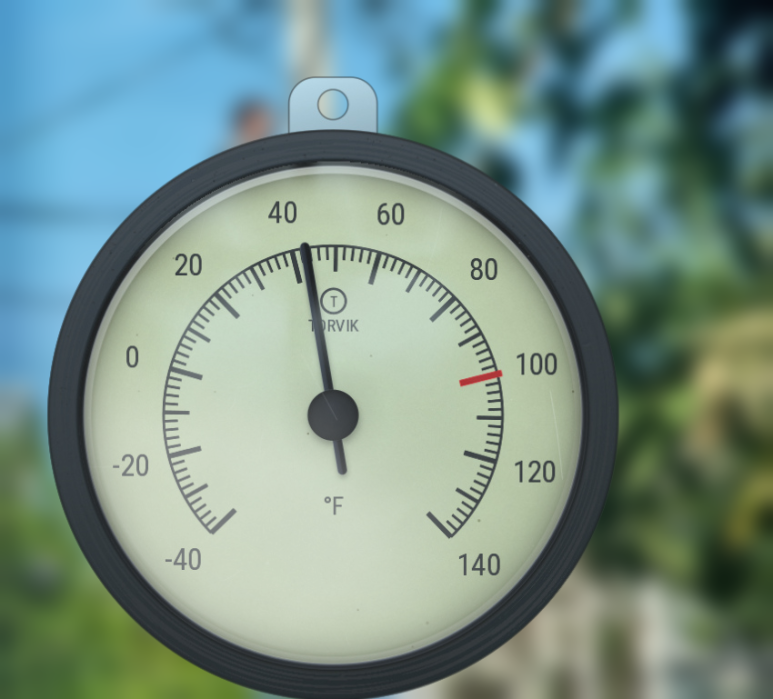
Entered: value=43 unit=°F
